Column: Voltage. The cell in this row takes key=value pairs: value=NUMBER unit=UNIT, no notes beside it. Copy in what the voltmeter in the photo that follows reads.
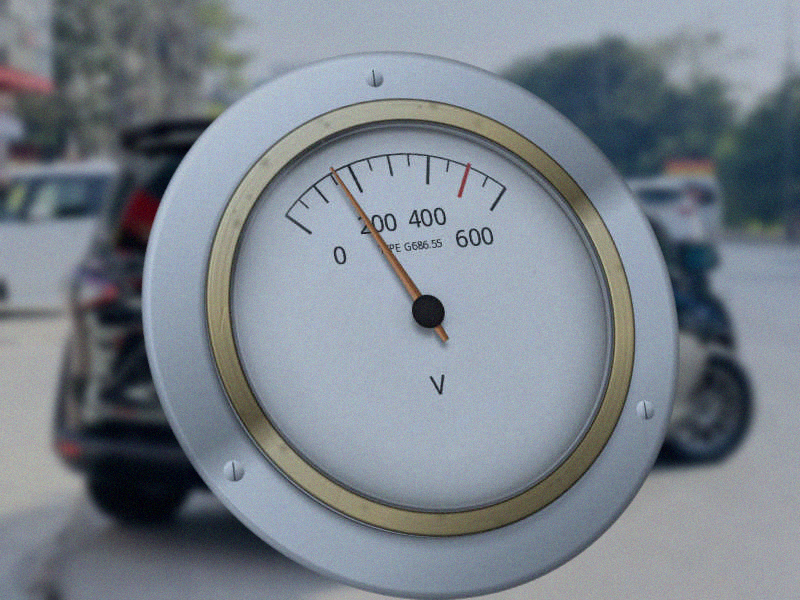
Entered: value=150 unit=V
